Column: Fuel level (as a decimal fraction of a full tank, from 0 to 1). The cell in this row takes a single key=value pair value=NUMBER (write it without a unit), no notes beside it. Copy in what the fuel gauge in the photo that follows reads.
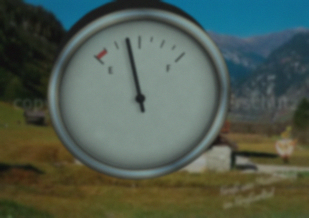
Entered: value=0.375
